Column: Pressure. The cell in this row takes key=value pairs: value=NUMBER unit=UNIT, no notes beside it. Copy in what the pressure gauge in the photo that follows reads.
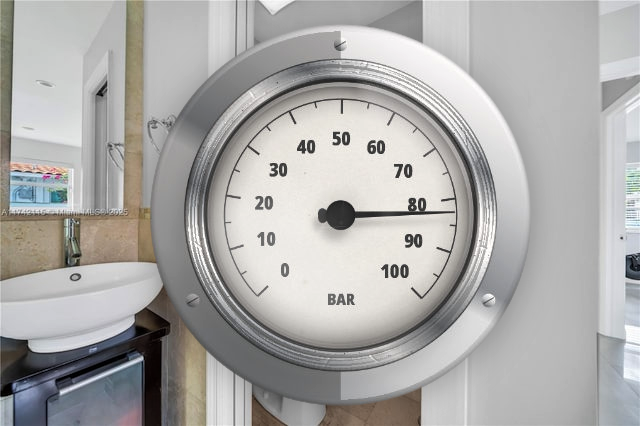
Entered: value=82.5 unit=bar
